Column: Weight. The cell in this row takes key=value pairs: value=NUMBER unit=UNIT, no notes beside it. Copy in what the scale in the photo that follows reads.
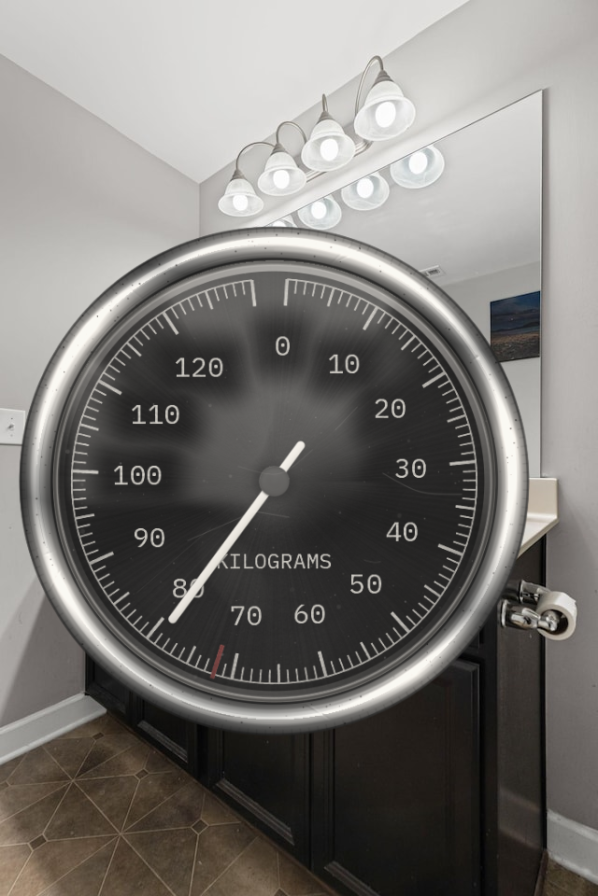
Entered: value=79 unit=kg
